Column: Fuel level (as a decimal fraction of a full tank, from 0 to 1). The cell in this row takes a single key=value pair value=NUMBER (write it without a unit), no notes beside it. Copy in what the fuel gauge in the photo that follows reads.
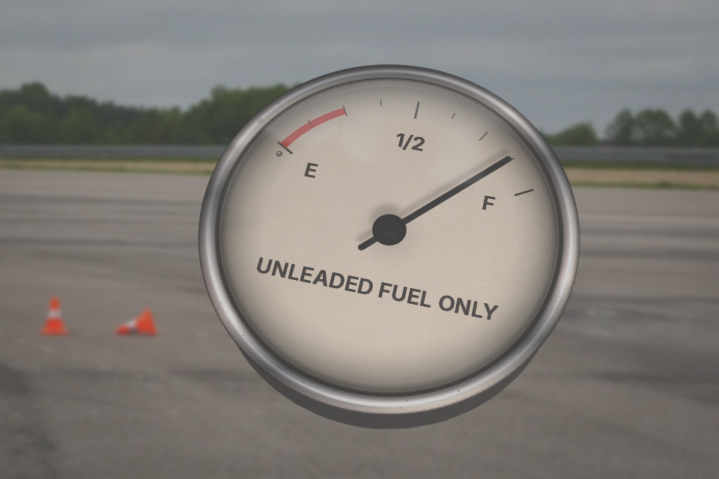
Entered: value=0.875
